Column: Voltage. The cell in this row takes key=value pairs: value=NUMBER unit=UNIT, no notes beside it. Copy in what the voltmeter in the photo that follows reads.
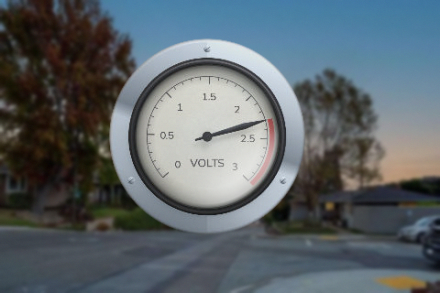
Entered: value=2.3 unit=V
